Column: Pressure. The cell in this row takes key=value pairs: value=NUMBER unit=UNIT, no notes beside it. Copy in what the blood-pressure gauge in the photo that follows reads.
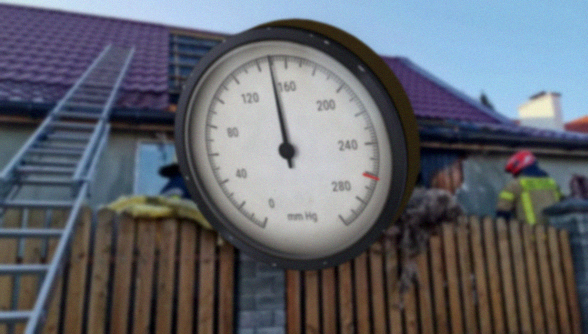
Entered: value=150 unit=mmHg
